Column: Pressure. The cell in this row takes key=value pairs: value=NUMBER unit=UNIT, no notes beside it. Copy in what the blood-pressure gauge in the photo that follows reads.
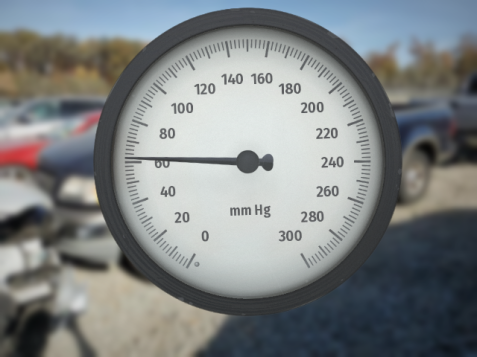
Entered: value=62 unit=mmHg
